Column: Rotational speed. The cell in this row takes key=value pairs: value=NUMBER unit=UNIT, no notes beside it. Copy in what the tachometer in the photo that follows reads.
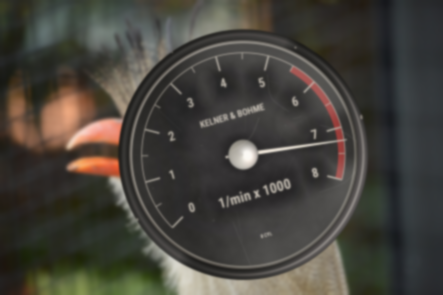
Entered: value=7250 unit=rpm
